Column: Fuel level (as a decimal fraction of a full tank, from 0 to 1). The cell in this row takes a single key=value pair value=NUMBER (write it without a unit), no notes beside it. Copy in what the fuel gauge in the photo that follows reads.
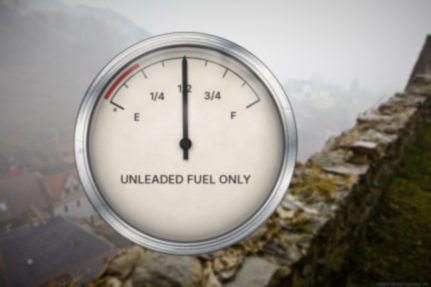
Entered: value=0.5
